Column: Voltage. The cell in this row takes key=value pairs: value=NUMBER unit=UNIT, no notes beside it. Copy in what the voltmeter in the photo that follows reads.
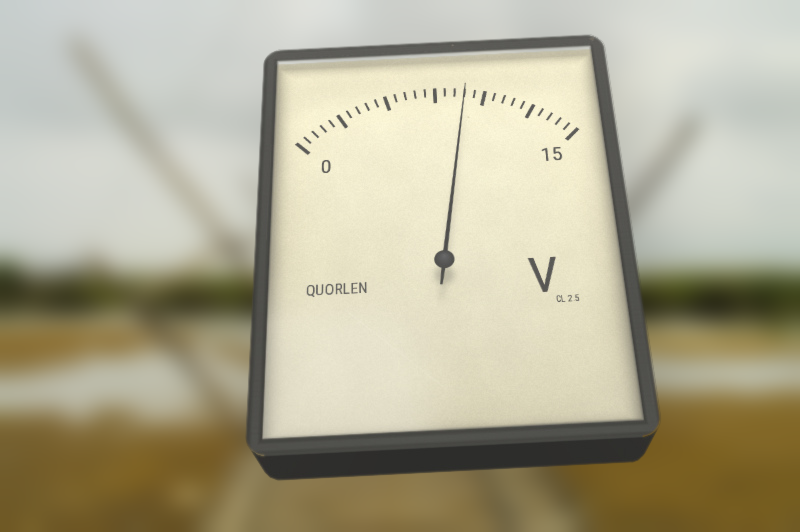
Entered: value=9 unit=V
